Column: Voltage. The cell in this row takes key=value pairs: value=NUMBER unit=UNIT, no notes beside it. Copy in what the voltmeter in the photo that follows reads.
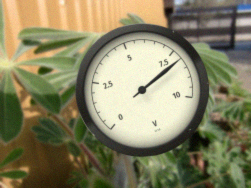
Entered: value=8 unit=V
